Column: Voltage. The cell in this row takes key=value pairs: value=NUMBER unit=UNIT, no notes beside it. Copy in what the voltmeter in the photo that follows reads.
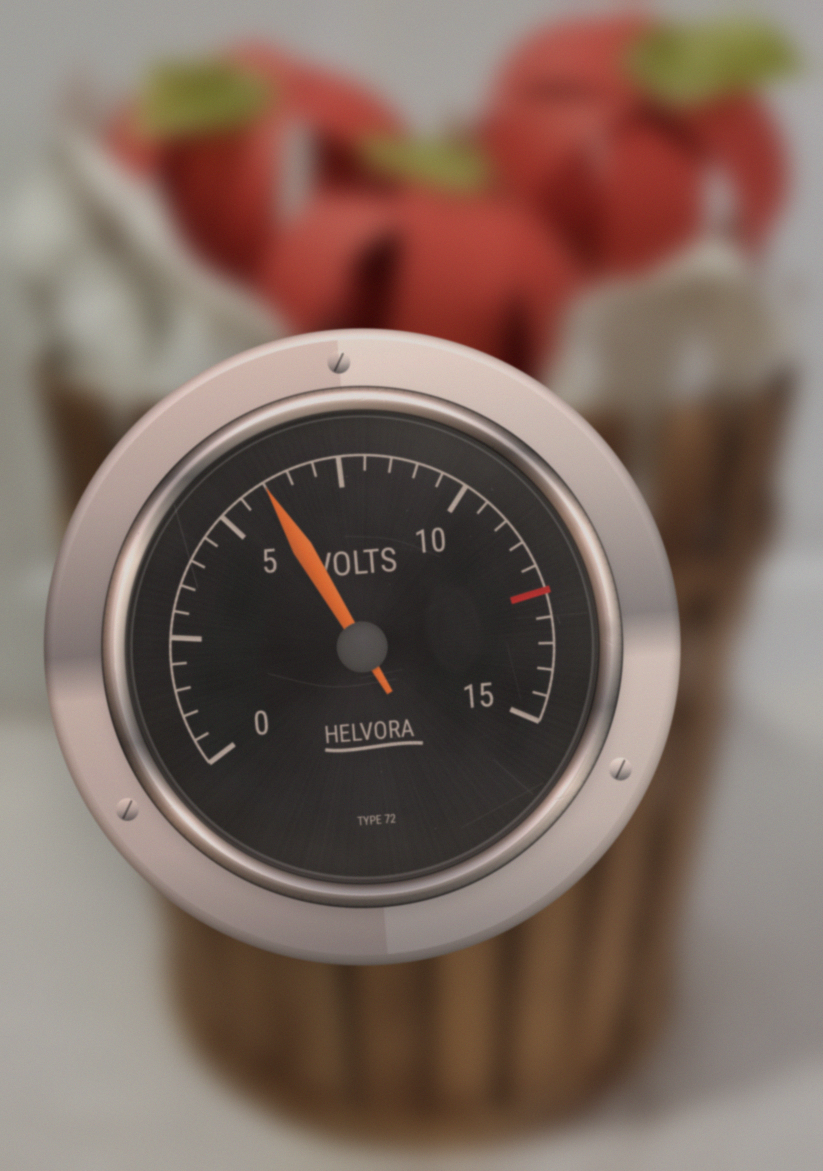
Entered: value=6 unit=V
